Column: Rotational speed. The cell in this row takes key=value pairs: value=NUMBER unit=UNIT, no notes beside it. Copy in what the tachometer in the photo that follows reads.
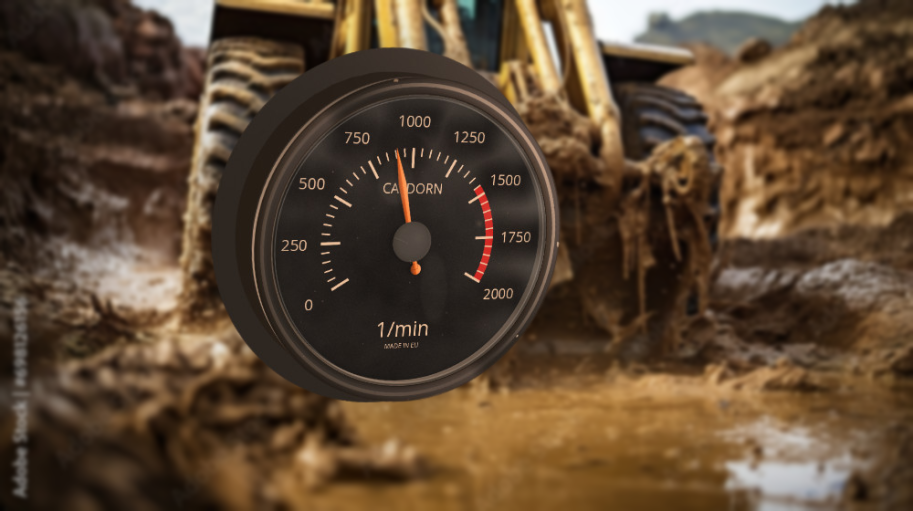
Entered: value=900 unit=rpm
